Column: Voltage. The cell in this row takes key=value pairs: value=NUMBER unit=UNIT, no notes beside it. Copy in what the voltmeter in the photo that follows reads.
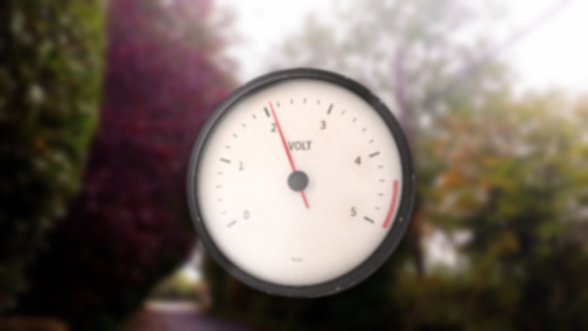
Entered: value=2.1 unit=V
